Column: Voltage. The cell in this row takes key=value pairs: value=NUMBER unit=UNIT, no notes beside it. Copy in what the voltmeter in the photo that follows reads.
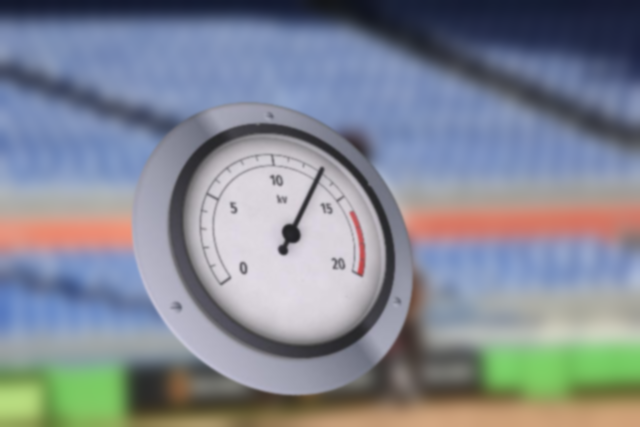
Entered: value=13 unit=kV
